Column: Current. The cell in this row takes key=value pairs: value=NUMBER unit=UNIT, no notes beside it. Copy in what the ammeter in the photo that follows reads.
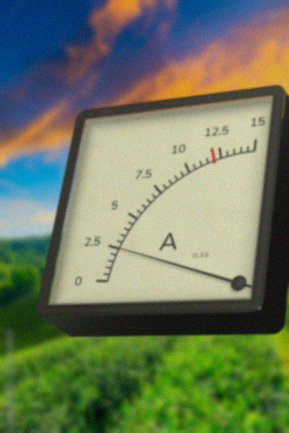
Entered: value=2.5 unit=A
